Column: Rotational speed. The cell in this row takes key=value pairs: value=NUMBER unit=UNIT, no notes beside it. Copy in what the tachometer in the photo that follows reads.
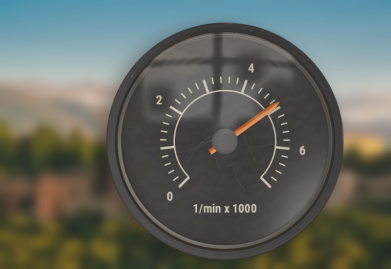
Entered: value=4900 unit=rpm
